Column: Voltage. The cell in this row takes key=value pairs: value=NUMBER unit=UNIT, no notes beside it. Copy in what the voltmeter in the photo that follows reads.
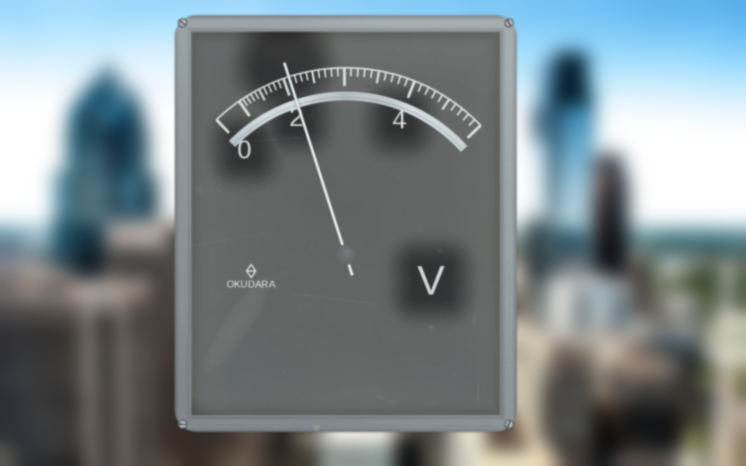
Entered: value=2.1 unit=V
